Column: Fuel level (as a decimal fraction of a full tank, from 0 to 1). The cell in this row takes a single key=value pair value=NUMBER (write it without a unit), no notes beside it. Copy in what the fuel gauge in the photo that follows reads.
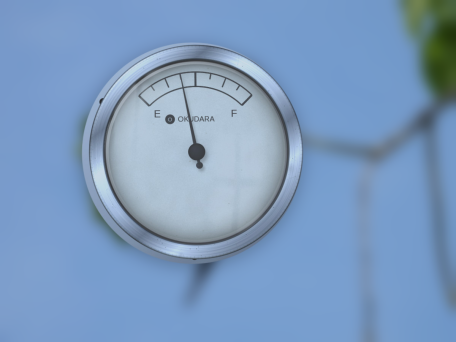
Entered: value=0.375
